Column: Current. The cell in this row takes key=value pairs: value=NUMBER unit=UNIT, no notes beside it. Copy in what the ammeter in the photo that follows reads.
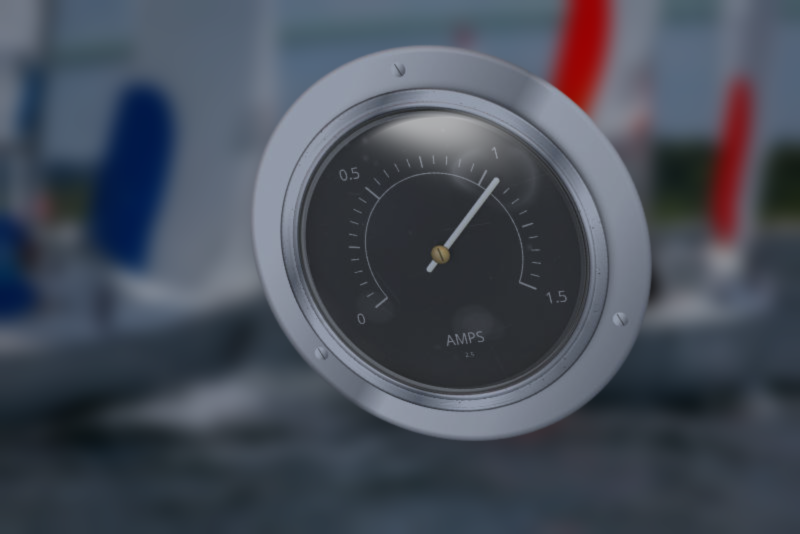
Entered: value=1.05 unit=A
